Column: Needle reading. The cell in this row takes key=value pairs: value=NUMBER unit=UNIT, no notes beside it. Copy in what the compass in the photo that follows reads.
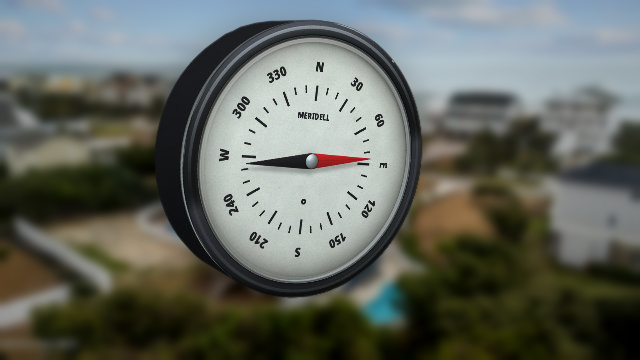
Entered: value=85 unit=°
